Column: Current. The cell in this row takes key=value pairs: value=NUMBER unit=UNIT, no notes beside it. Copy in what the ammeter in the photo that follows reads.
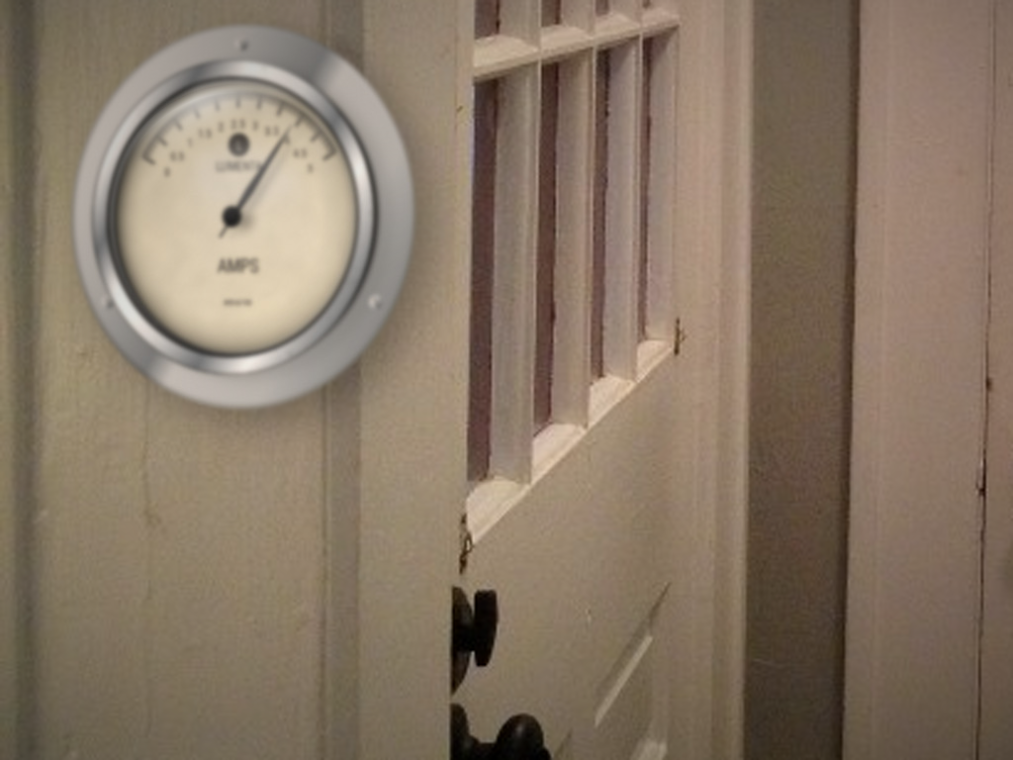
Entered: value=4 unit=A
